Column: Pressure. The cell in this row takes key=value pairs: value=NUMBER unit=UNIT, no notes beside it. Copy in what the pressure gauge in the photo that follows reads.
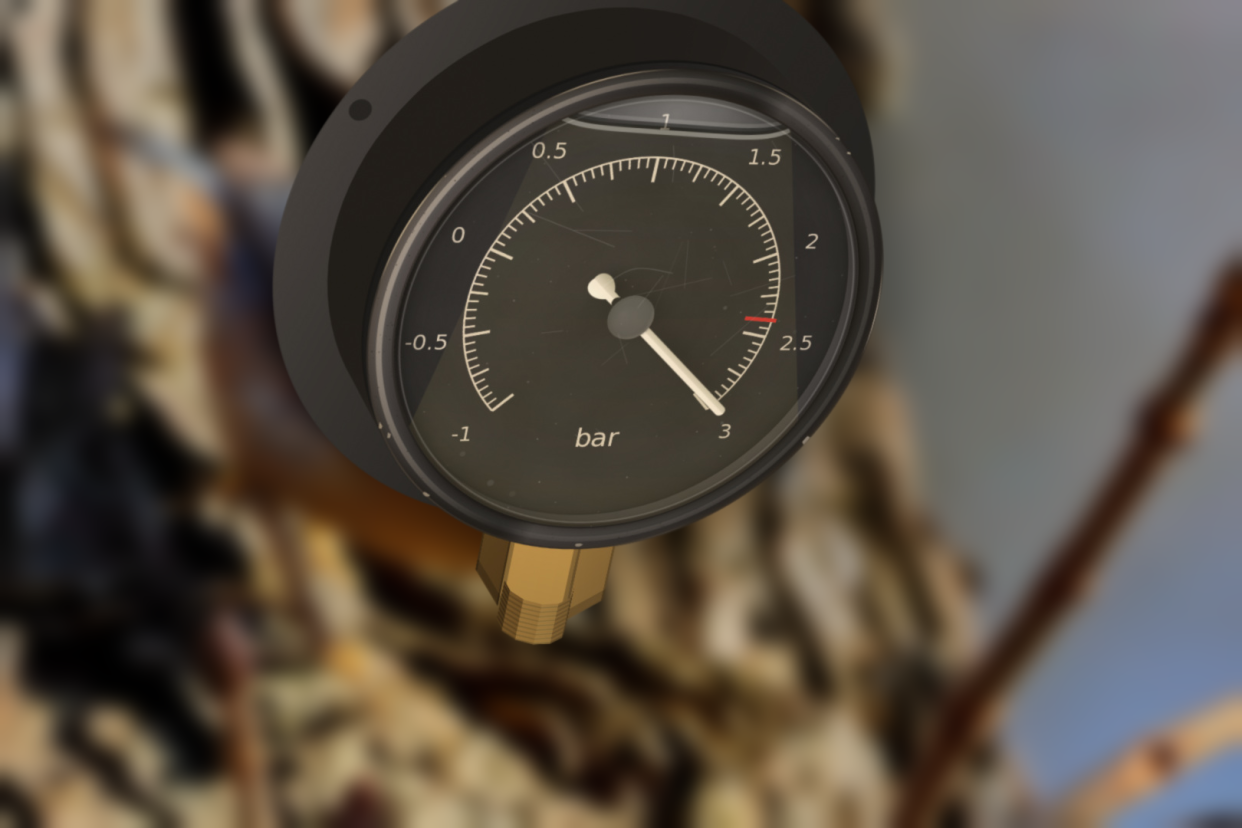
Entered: value=2.95 unit=bar
